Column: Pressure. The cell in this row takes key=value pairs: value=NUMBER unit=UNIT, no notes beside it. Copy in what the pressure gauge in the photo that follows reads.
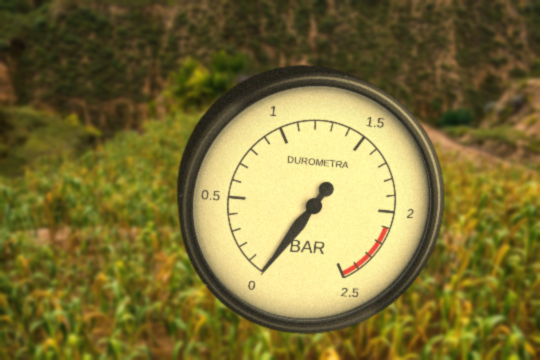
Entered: value=0 unit=bar
